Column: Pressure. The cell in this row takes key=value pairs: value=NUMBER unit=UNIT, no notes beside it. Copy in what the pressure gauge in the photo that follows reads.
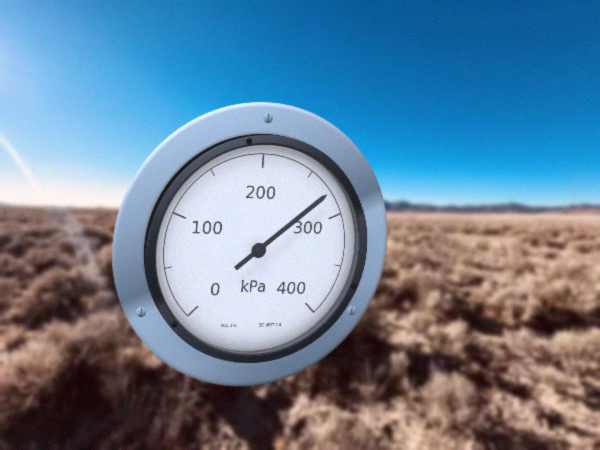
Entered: value=275 unit=kPa
